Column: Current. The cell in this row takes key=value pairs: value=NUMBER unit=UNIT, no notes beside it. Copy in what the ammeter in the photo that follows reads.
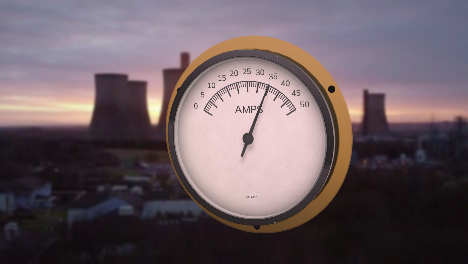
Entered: value=35 unit=A
